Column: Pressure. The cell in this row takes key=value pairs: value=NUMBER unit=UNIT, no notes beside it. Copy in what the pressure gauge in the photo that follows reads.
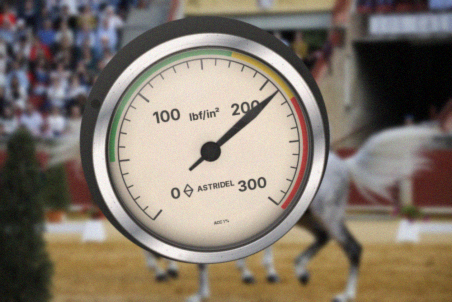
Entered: value=210 unit=psi
